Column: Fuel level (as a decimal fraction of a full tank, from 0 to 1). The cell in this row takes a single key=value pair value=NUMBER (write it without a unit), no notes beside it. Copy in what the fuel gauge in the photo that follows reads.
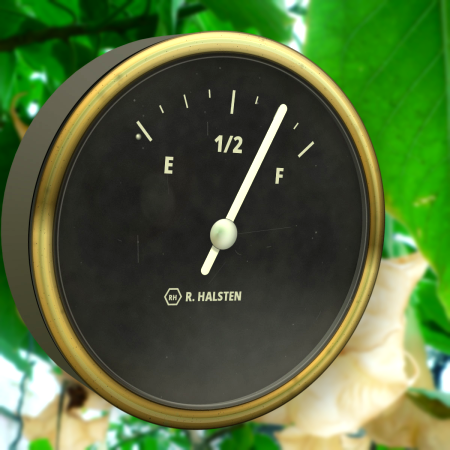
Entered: value=0.75
